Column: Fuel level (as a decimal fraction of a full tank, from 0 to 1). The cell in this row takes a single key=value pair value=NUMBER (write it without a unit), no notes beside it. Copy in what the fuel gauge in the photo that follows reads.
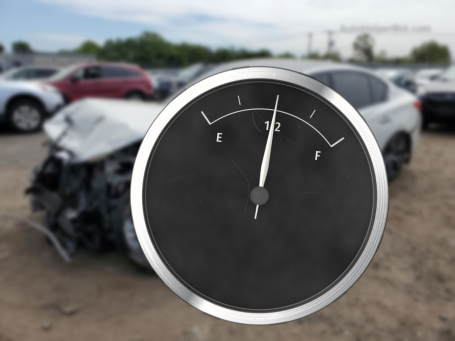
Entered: value=0.5
